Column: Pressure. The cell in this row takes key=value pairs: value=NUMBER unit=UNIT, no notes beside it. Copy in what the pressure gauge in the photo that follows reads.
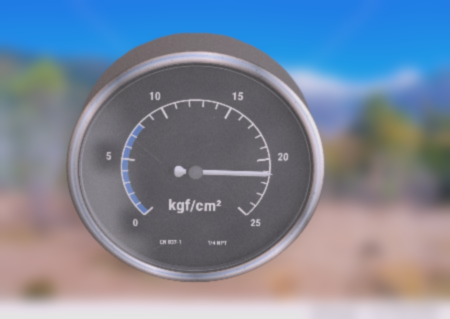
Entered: value=21 unit=kg/cm²
